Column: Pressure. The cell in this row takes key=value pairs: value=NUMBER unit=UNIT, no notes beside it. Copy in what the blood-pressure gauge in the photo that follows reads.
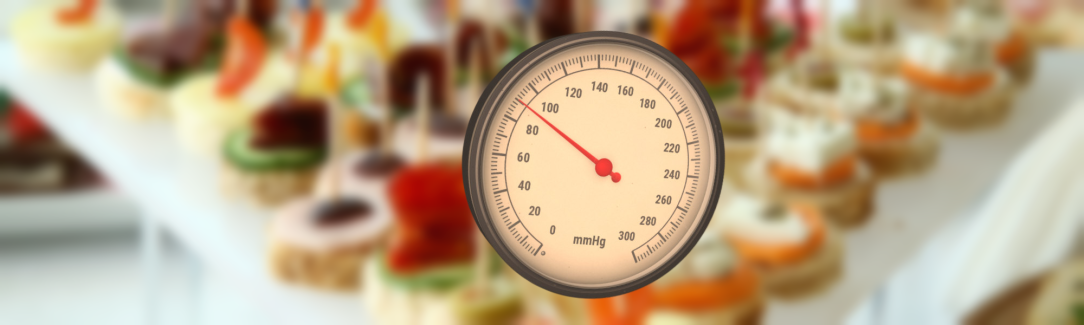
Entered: value=90 unit=mmHg
